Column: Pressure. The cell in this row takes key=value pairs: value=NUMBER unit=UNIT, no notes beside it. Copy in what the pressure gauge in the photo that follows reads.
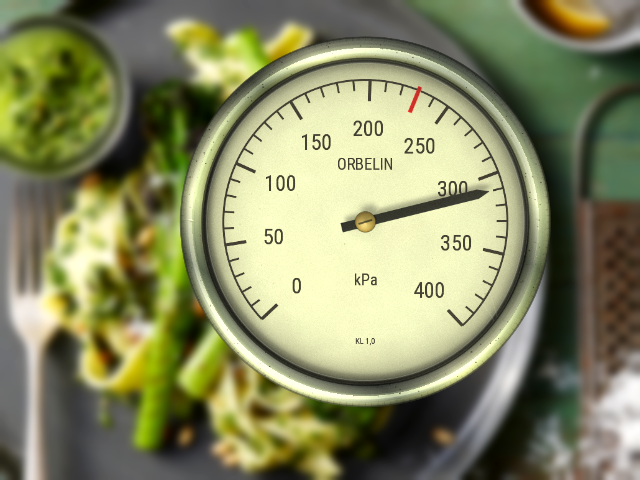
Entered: value=310 unit=kPa
